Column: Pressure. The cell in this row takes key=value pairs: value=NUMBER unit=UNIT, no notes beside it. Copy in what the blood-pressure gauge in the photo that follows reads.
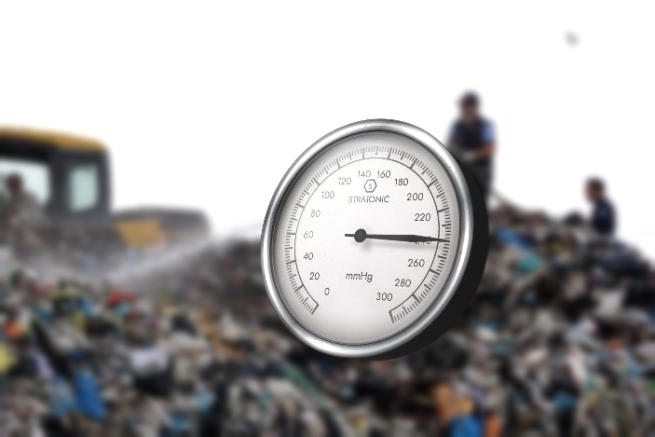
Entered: value=240 unit=mmHg
